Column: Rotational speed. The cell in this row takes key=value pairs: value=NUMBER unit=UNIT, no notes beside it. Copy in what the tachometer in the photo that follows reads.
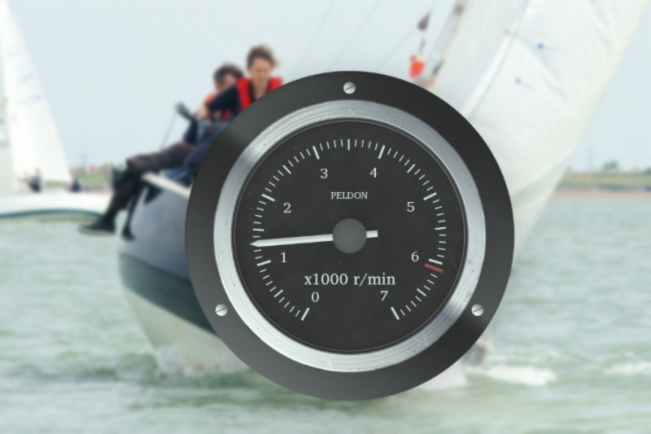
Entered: value=1300 unit=rpm
